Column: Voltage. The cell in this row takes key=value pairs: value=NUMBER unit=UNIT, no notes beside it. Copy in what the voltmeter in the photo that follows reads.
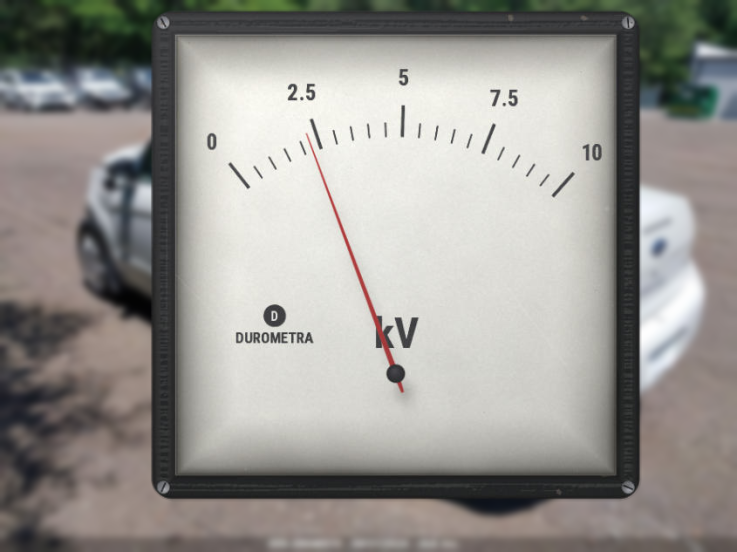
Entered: value=2.25 unit=kV
